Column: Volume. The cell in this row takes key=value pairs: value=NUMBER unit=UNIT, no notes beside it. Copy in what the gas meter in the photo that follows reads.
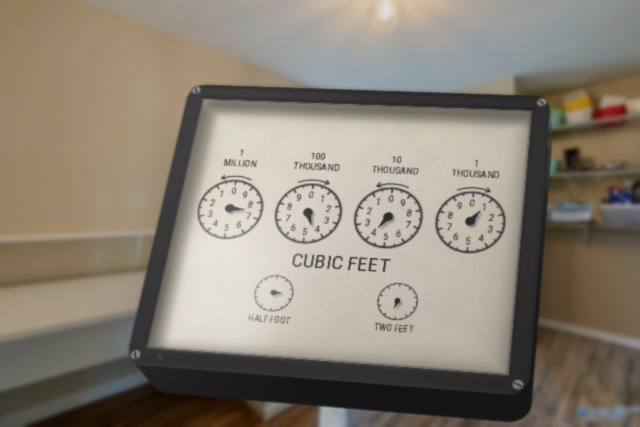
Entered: value=744100 unit=ft³
